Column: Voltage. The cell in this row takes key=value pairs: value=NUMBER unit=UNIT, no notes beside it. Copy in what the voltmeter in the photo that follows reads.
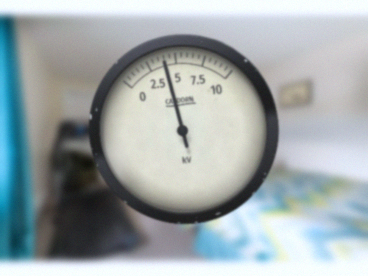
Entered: value=4 unit=kV
